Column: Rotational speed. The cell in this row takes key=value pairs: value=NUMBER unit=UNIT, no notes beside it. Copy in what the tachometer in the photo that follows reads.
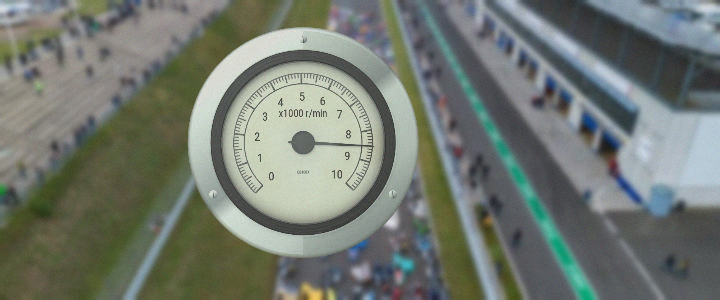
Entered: value=8500 unit=rpm
